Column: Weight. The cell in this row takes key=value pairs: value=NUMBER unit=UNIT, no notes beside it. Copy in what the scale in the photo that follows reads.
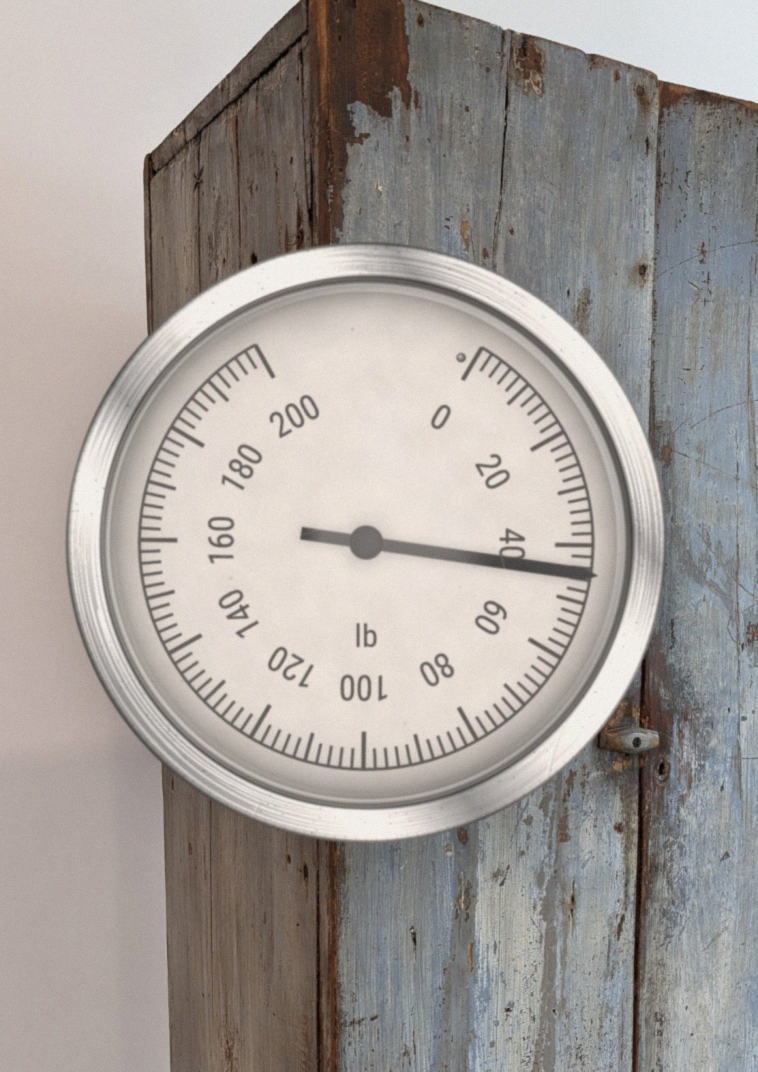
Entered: value=45 unit=lb
